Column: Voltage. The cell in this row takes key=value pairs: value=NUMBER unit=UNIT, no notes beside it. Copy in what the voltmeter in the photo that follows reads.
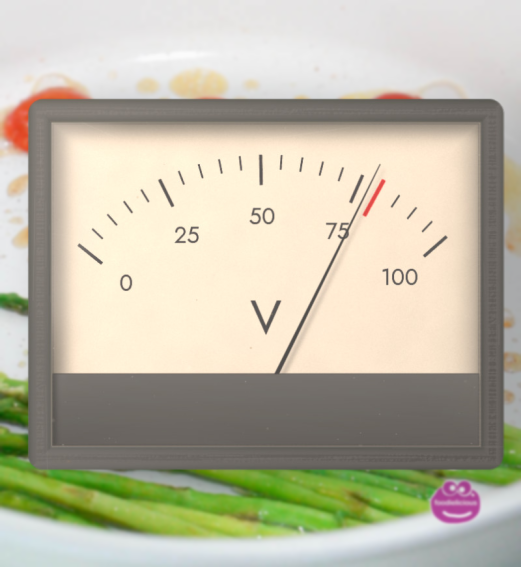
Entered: value=77.5 unit=V
